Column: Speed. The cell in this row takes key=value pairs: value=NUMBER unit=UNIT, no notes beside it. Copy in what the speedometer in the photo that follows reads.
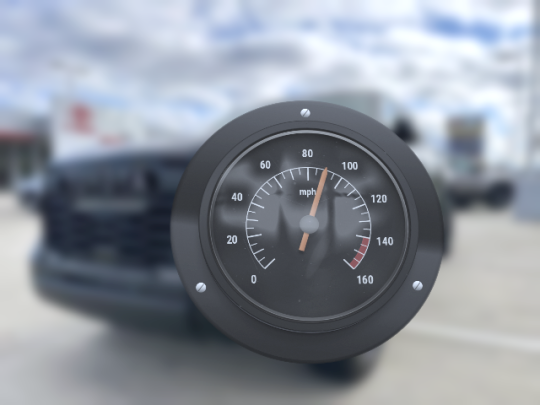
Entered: value=90 unit=mph
